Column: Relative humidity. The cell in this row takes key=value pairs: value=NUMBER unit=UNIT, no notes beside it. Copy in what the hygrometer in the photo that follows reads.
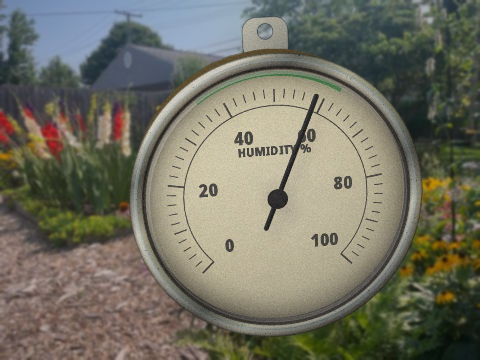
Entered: value=58 unit=%
